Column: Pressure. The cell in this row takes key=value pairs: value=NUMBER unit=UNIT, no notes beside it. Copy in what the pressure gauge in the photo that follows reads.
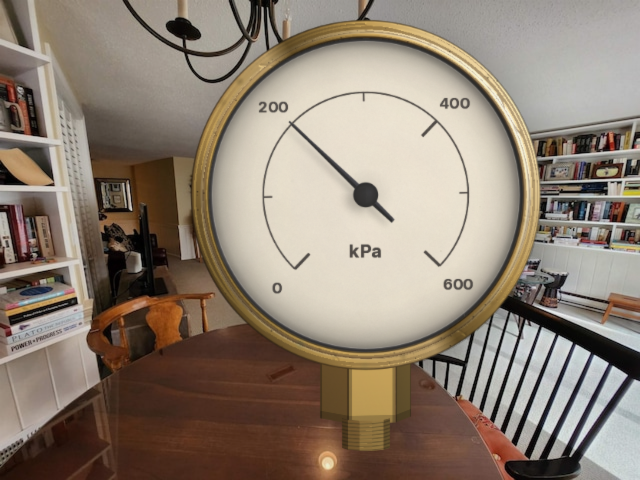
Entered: value=200 unit=kPa
